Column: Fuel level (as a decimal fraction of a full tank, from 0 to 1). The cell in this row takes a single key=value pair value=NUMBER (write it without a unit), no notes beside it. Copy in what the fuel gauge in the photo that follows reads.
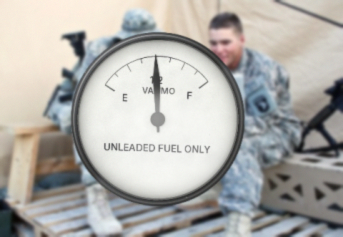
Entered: value=0.5
